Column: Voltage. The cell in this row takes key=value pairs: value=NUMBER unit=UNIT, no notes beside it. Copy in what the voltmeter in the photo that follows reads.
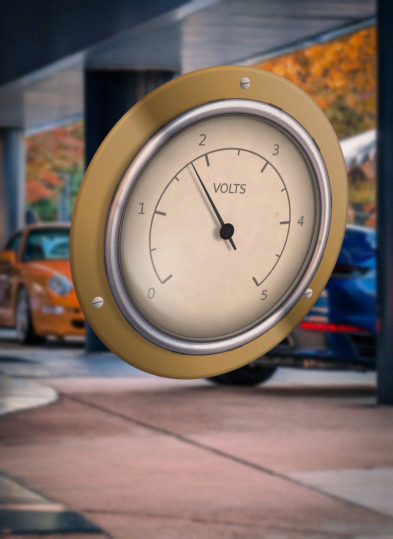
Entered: value=1.75 unit=V
